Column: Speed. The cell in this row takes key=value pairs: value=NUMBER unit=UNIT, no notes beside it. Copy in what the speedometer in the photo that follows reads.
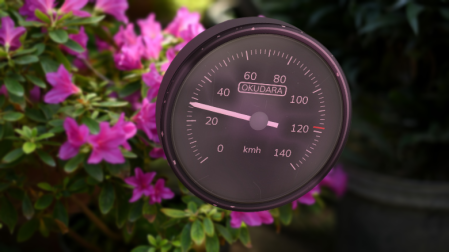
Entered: value=28 unit=km/h
